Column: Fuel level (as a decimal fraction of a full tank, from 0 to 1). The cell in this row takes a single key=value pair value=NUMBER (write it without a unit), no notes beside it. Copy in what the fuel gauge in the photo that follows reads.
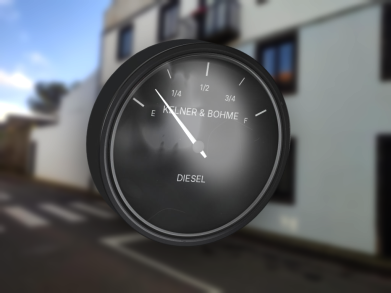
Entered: value=0.125
